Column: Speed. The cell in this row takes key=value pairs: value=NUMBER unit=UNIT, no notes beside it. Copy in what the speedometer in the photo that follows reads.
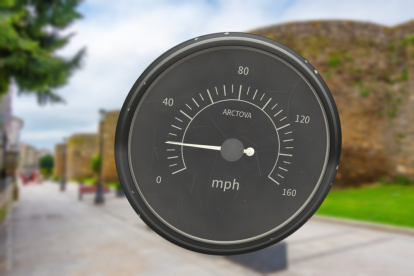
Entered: value=20 unit=mph
